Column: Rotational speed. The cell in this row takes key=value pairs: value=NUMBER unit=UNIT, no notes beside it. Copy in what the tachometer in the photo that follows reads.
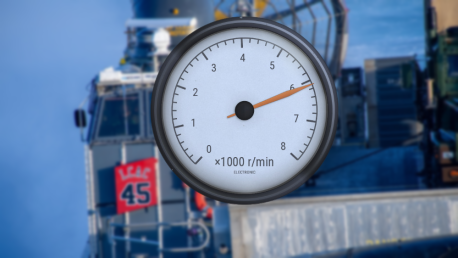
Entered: value=6100 unit=rpm
